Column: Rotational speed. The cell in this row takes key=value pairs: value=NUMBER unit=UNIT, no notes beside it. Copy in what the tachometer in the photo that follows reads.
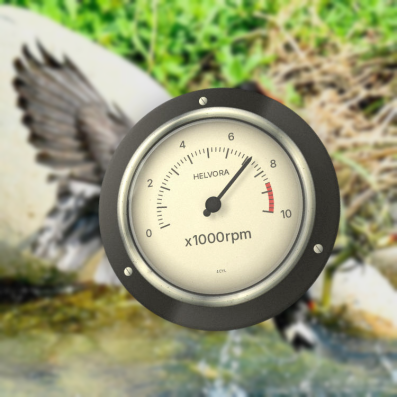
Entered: value=7200 unit=rpm
